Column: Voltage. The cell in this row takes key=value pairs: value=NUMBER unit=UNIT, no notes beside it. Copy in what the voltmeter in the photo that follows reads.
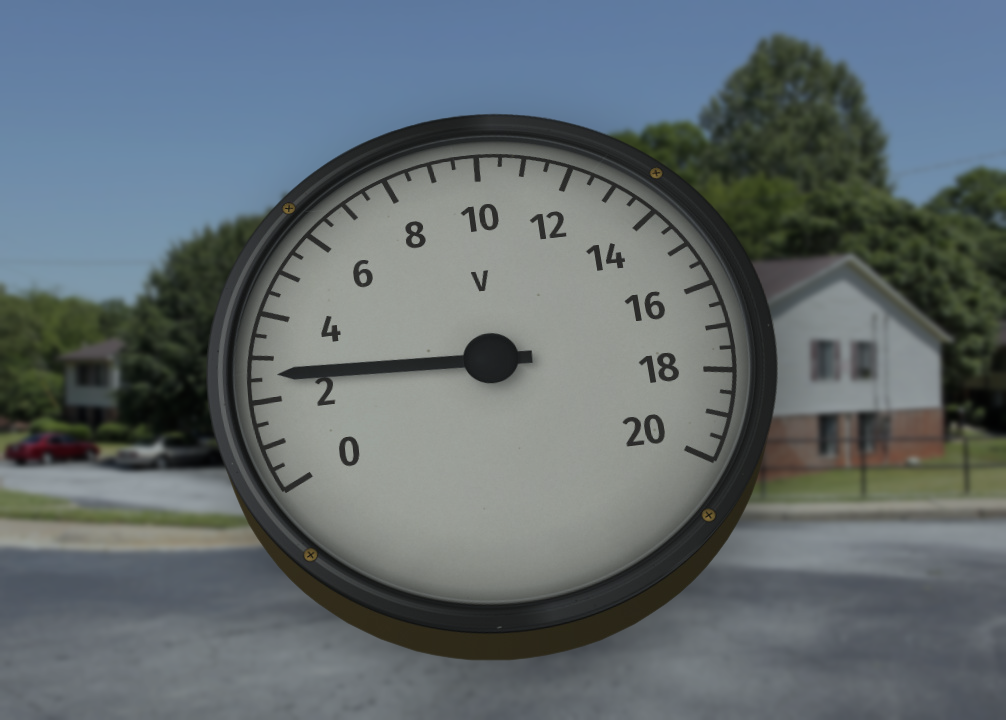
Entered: value=2.5 unit=V
